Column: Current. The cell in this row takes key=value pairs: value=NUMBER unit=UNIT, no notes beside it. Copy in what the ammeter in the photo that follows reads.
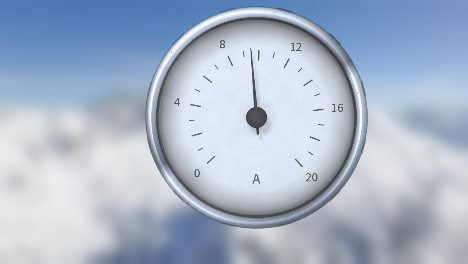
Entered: value=9.5 unit=A
